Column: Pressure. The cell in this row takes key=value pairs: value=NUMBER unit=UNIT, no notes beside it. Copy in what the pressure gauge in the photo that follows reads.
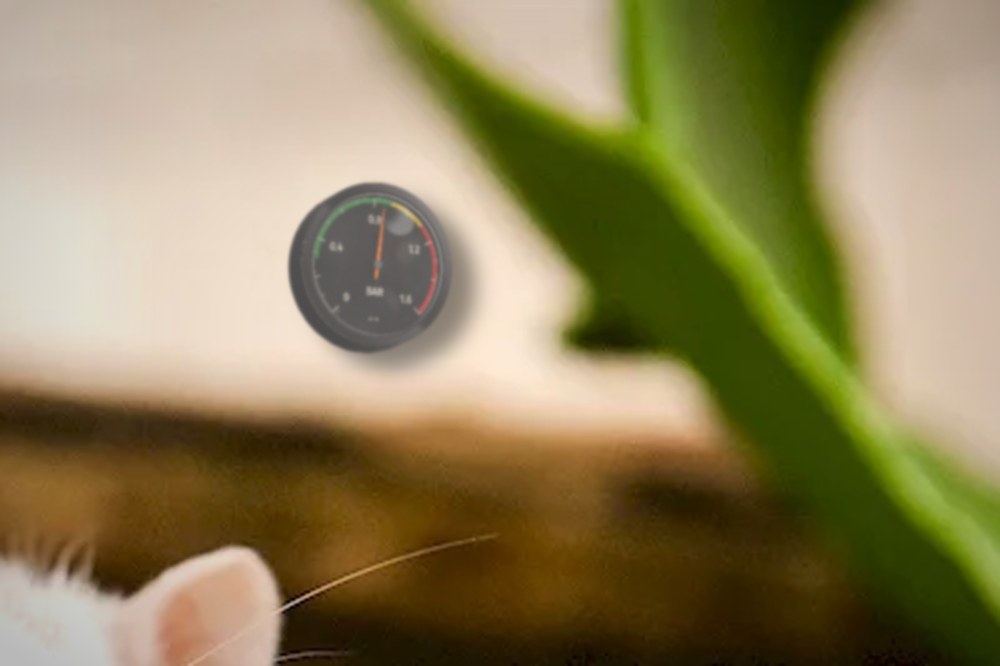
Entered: value=0.85 unit=bar
